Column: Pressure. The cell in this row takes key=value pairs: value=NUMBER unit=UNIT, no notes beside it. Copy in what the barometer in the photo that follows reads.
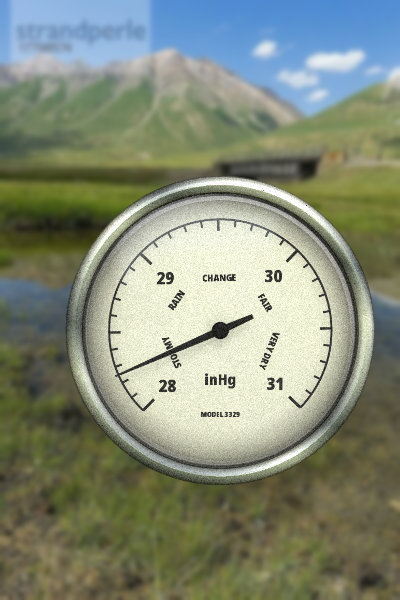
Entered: value=28.25 unit=inHg
